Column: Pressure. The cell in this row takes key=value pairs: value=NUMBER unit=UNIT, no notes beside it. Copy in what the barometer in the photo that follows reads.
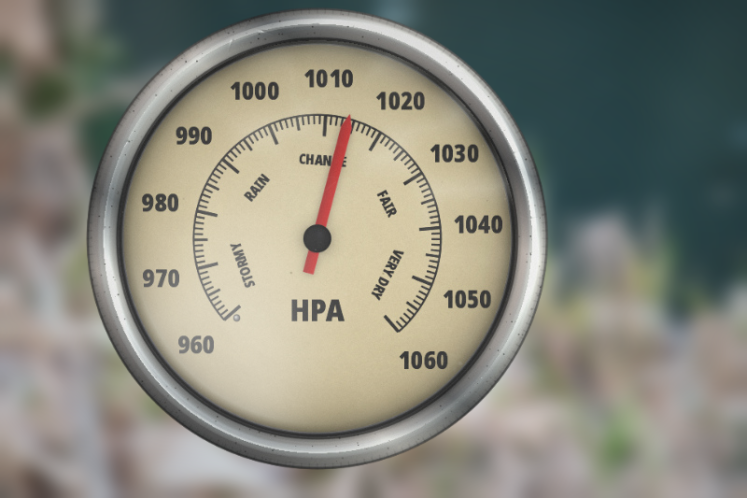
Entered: value=1014 unit=hPa
